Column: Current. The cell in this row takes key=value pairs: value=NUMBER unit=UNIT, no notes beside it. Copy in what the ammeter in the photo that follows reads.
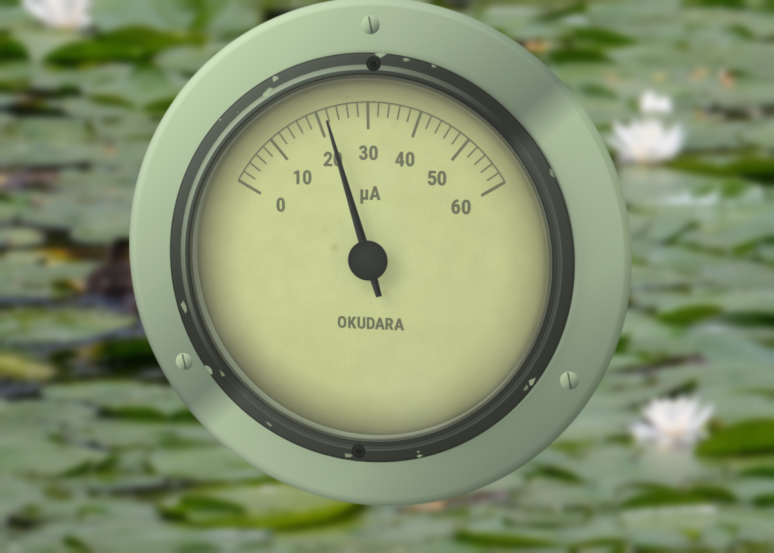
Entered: value=22 unit=µA
